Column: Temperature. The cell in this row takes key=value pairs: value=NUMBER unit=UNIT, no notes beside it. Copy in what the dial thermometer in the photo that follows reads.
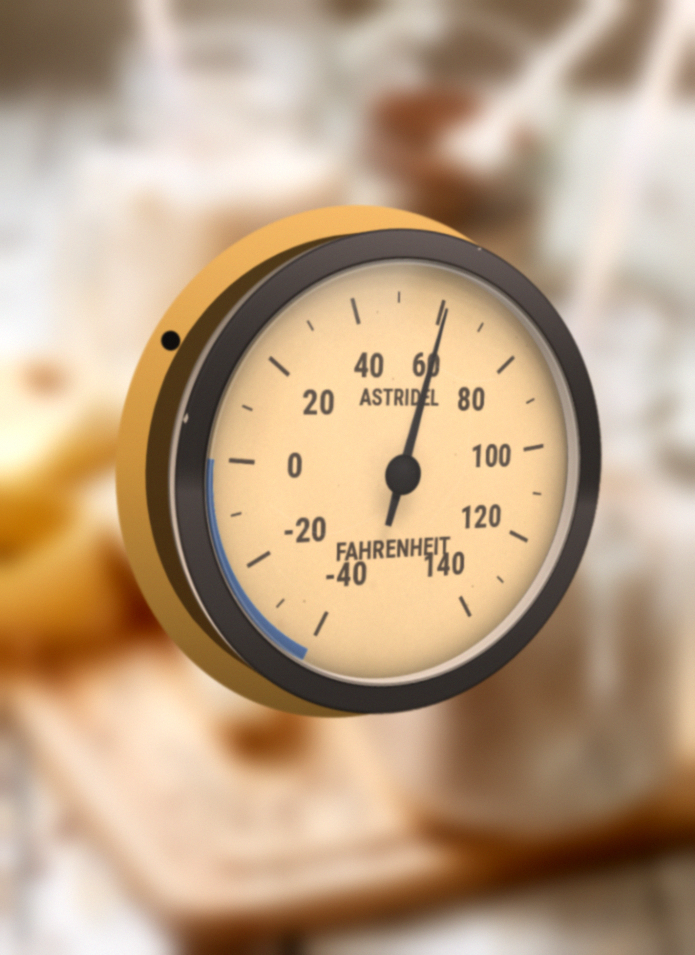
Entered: value=60 unit=°F
